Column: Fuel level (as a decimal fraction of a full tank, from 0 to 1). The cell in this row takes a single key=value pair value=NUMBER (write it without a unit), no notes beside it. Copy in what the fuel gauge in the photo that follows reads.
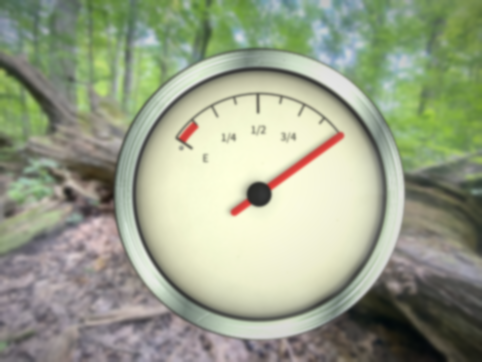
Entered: value=1
